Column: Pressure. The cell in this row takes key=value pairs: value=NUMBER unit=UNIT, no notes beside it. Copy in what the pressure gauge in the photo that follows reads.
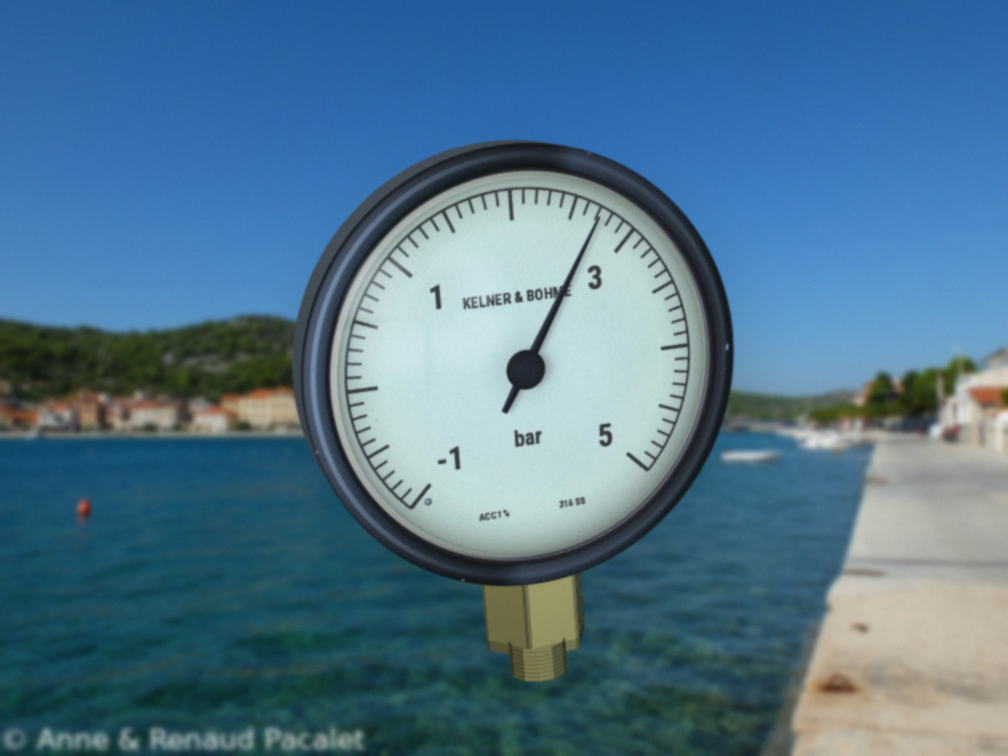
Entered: value=2.7 unit=bar
